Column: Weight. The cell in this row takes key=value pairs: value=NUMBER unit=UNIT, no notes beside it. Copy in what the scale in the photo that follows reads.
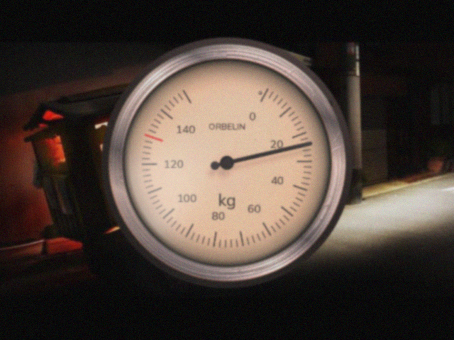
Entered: value=24 unit=kg
